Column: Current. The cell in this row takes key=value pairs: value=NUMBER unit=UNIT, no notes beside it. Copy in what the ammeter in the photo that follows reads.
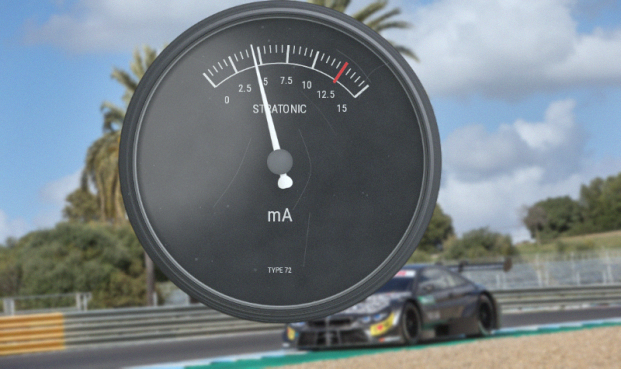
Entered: value=4.5 unit=mA
